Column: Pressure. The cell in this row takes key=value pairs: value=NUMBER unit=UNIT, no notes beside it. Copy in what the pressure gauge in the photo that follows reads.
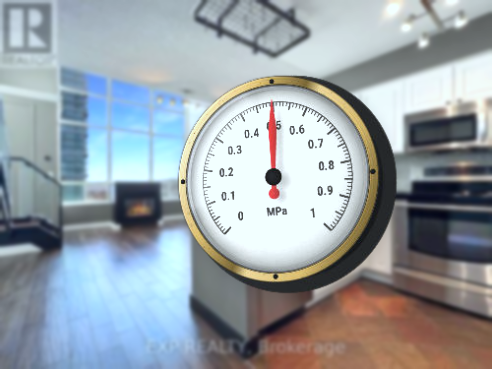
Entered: value=0.5 unit=MPa
